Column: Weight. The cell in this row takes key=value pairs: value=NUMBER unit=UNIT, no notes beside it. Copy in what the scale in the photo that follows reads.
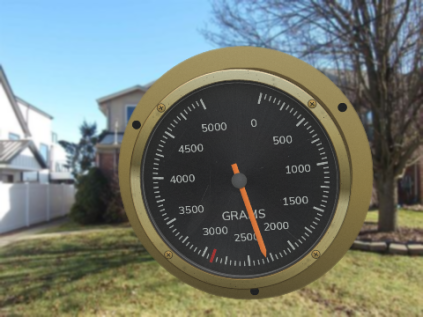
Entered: value=2300 unit=g
